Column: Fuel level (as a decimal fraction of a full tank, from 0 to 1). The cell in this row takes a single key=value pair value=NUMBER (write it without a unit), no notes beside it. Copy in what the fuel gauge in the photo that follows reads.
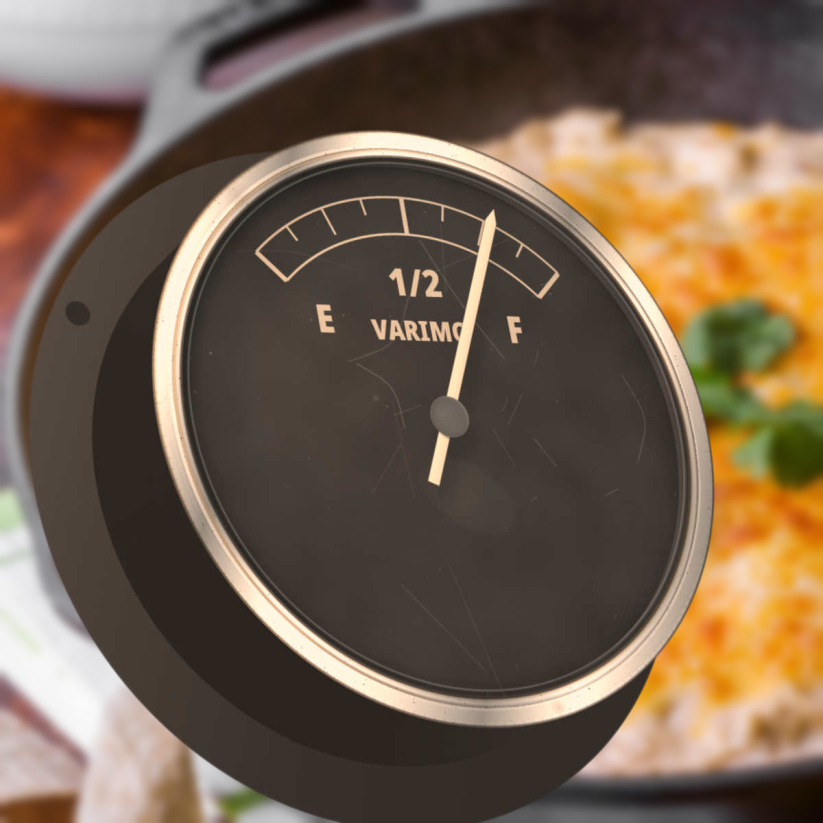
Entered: value=0.75
